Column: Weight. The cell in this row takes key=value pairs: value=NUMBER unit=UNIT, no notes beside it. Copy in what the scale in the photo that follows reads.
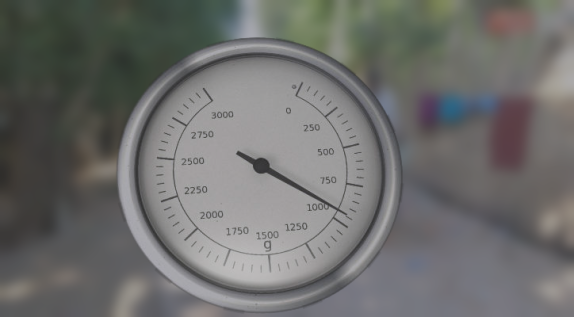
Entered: value=950 unit=g
